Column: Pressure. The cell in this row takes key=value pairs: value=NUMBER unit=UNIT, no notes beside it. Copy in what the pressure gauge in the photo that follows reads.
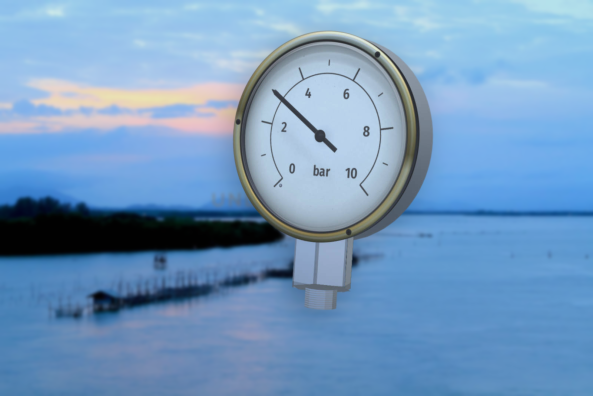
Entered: value=3 unit=bar
